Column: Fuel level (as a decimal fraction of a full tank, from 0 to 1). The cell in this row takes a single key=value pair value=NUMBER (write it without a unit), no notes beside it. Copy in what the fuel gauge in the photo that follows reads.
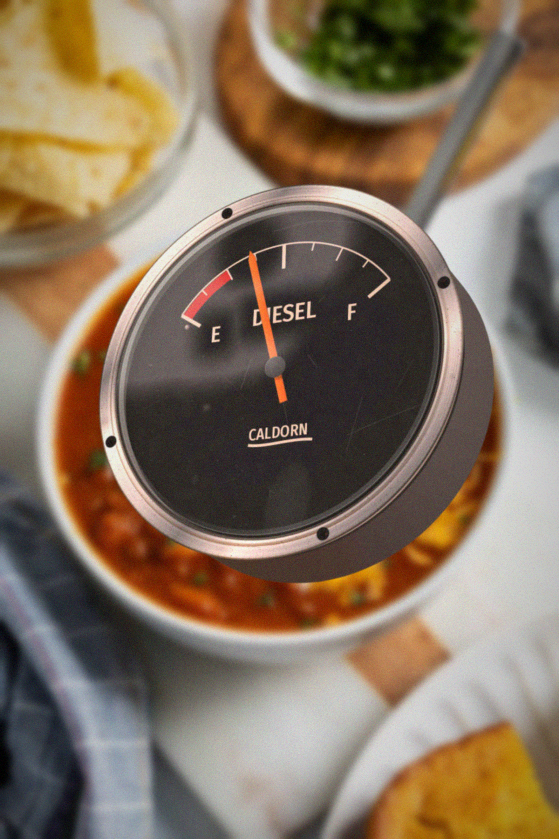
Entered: value=0.375
